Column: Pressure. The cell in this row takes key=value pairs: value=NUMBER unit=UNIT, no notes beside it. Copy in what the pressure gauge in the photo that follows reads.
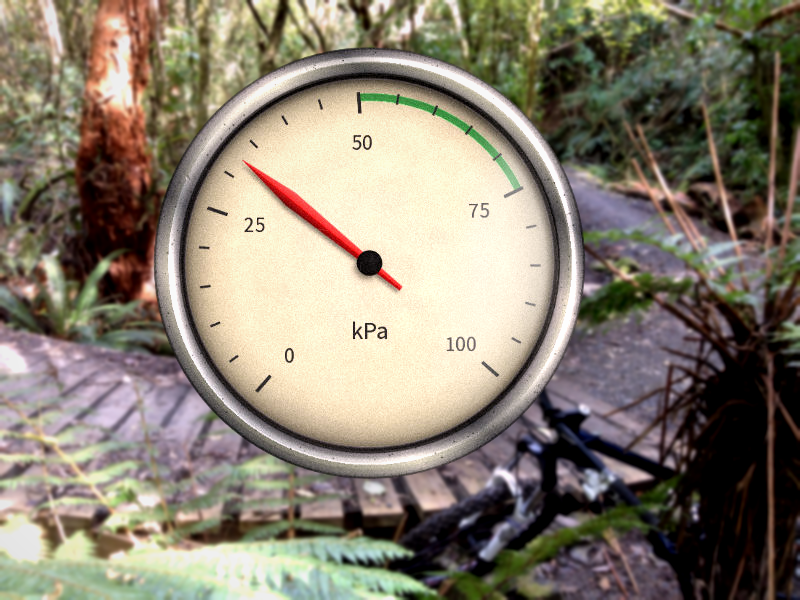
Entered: value=32.5 unit=kPa
